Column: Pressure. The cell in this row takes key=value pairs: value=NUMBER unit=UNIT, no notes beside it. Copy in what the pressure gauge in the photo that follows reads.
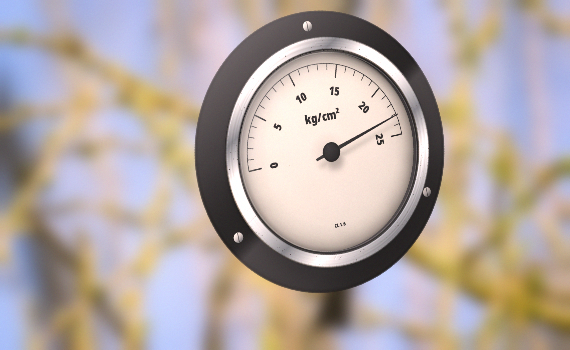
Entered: value=23 unit=kg/cm²
